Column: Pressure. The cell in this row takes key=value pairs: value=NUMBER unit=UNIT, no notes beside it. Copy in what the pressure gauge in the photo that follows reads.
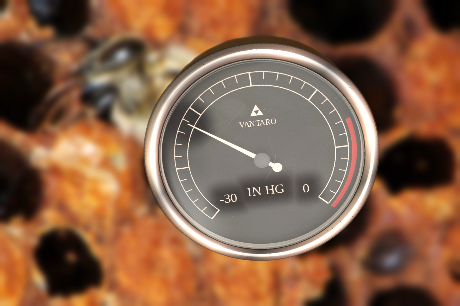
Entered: value=-21 unit=inHg
